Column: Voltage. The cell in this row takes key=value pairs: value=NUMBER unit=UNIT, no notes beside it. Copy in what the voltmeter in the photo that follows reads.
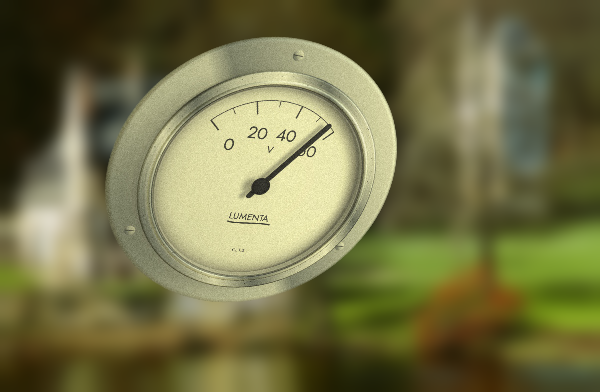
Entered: value=55 unit=V
